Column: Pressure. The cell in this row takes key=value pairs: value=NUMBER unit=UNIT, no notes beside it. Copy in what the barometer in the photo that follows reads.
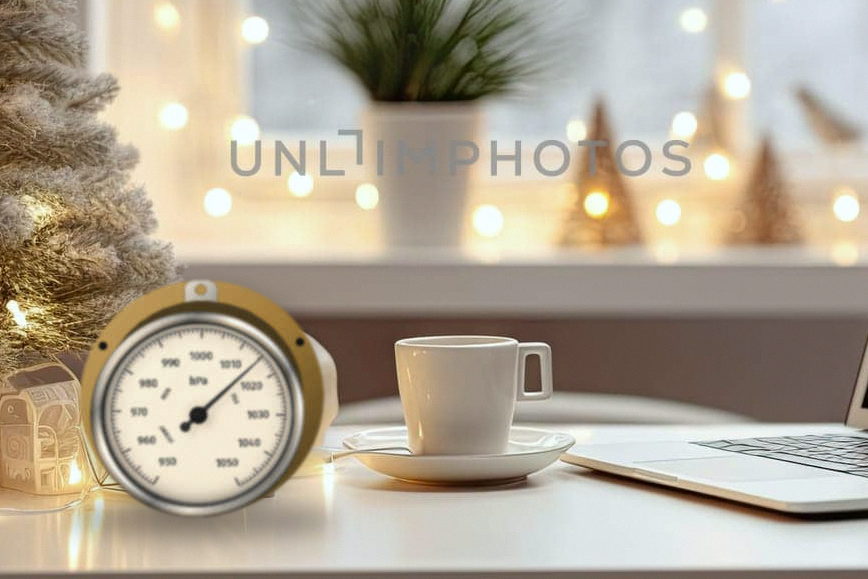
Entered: value=1015 unit=hPa
